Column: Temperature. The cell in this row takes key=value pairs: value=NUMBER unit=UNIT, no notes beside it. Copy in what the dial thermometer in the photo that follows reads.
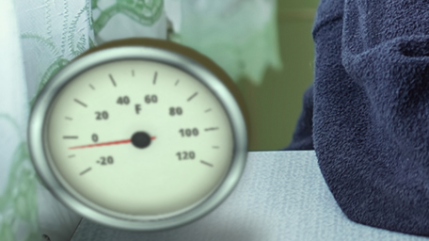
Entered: value=-5 unit=°F
